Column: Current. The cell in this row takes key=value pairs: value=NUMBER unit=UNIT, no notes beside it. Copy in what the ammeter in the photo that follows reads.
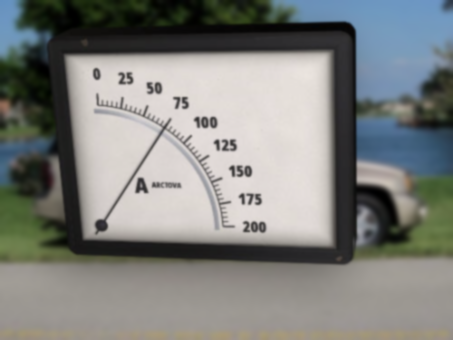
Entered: value=75 unit=A
